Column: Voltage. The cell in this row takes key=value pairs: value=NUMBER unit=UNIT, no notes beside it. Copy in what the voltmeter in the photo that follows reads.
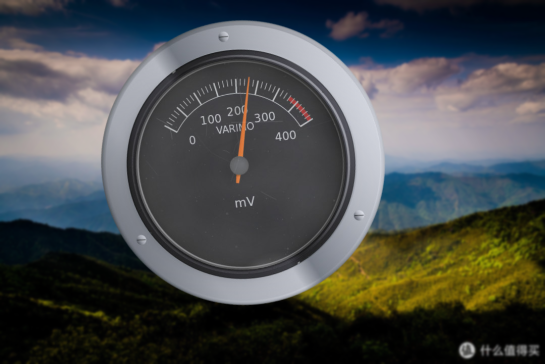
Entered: value=230 unit=mV
